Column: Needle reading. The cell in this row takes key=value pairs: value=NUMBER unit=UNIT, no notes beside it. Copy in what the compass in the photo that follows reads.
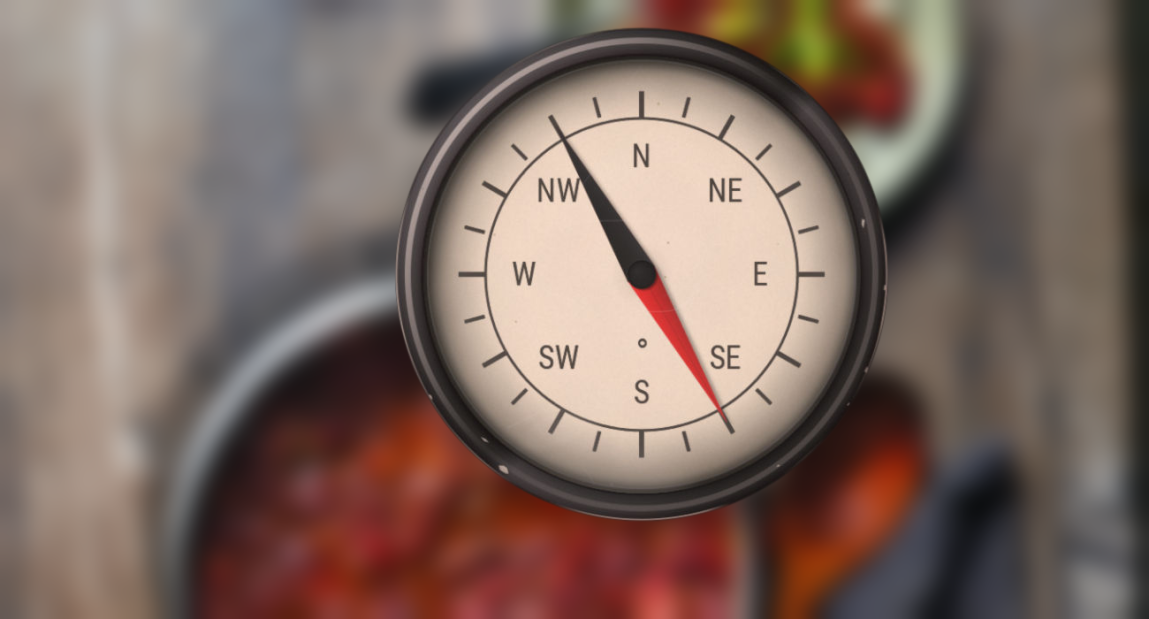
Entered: value=150 unit=°
